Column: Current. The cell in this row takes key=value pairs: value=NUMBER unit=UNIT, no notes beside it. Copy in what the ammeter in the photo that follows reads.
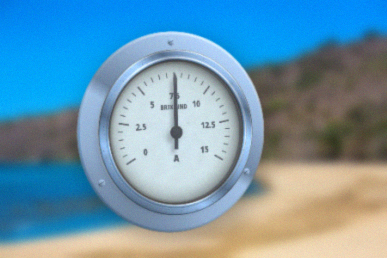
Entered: value=7.5 unit=A
